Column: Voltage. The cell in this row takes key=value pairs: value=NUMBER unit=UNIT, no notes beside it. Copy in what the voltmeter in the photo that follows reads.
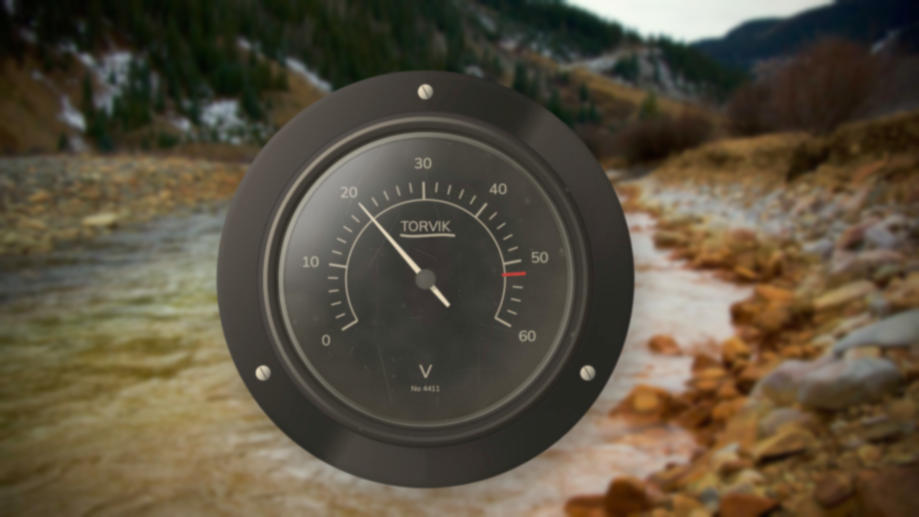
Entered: value=20 unit=V
